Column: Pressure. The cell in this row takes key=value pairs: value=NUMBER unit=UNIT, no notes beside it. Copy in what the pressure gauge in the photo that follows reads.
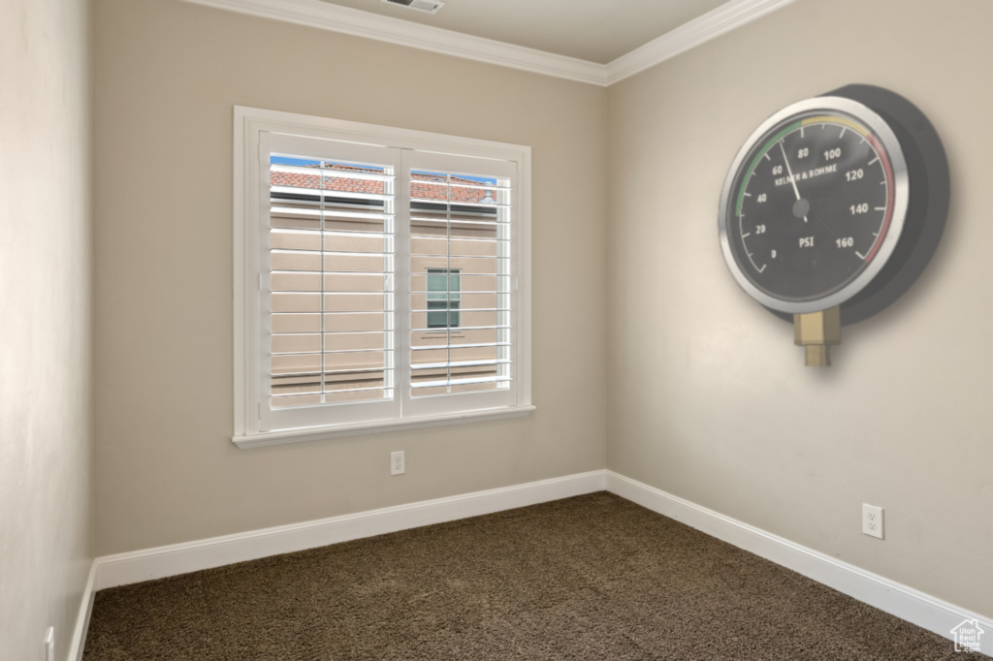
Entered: value=70 unit=psi
